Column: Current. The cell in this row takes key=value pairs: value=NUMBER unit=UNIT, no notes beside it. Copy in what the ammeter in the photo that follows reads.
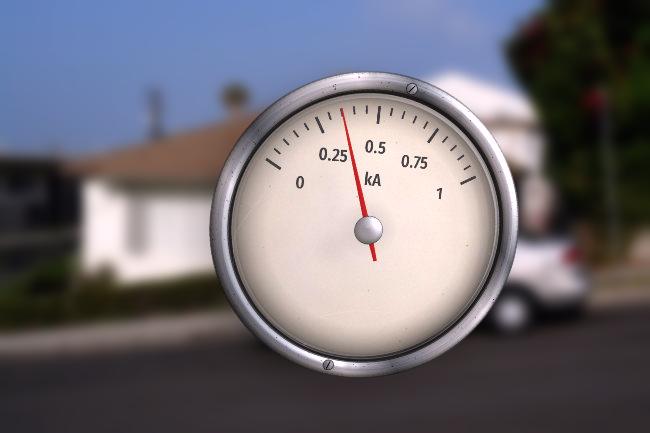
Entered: value=0.35 unit=kA
